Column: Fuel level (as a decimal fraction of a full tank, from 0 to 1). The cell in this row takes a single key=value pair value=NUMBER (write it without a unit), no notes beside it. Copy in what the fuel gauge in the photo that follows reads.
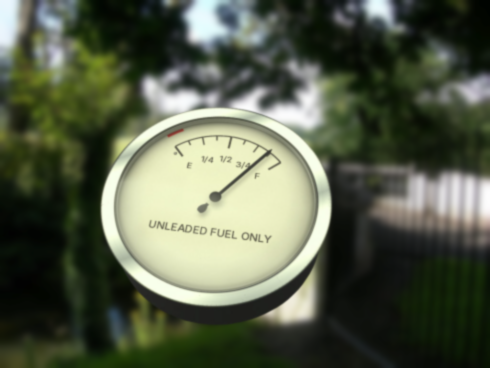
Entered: value=0.875
